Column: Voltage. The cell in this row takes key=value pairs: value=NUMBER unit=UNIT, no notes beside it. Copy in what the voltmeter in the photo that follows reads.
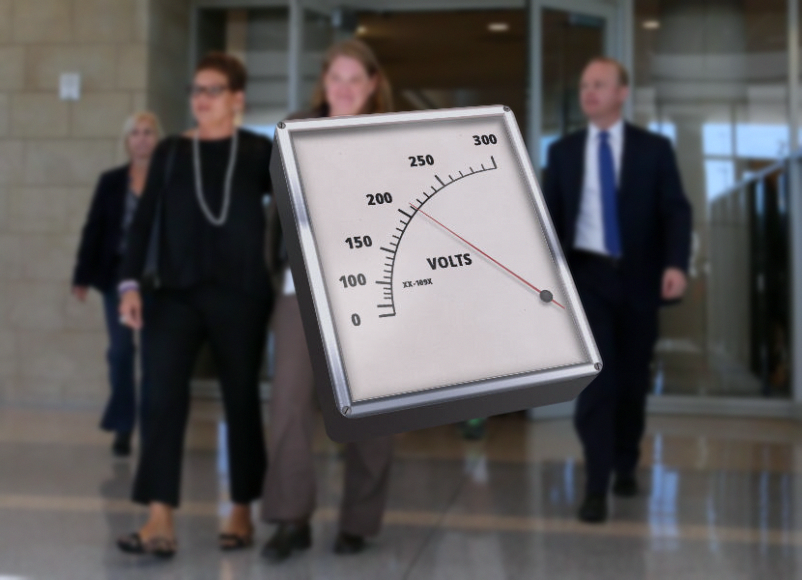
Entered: value=210 unit=V
